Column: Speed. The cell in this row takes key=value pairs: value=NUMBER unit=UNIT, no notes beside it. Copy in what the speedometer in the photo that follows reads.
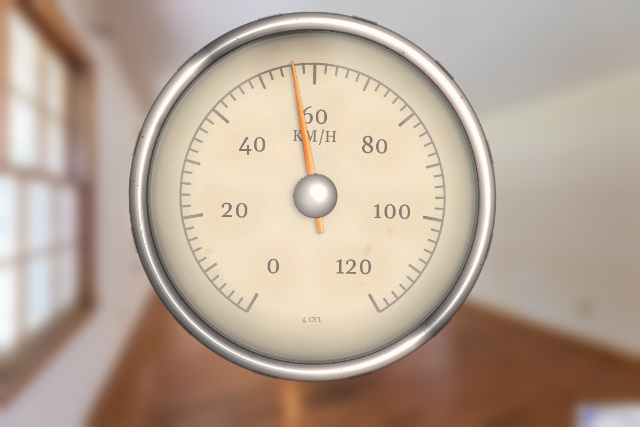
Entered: value=56 unit=km/h
